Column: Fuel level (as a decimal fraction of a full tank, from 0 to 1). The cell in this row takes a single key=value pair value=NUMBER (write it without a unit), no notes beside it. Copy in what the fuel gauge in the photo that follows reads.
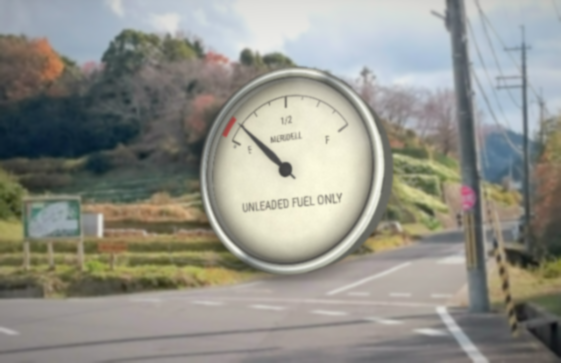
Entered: value=0.125
